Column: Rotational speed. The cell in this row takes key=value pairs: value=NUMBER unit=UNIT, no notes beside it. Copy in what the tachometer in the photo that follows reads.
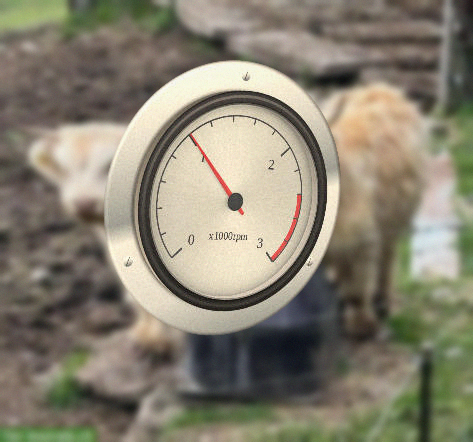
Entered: value=1000 unit=rpm
